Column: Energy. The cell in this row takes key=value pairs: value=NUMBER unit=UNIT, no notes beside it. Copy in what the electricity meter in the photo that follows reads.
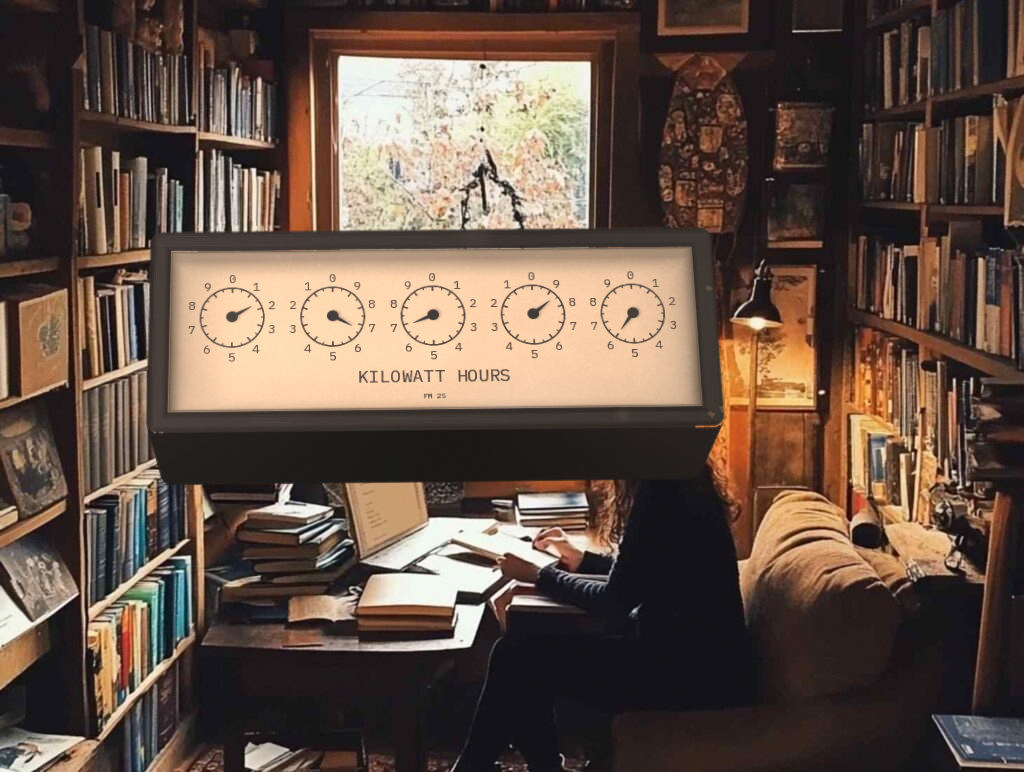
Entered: value=16686 unit=kWh
